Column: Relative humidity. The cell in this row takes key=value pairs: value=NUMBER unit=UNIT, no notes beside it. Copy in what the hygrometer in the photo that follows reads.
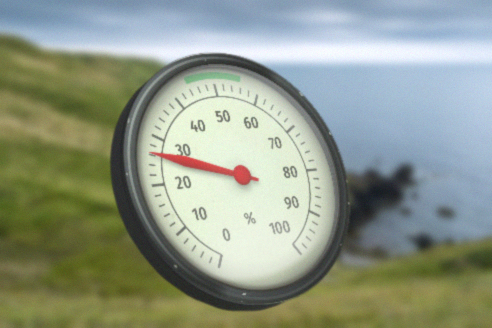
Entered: value=26 unit=%
